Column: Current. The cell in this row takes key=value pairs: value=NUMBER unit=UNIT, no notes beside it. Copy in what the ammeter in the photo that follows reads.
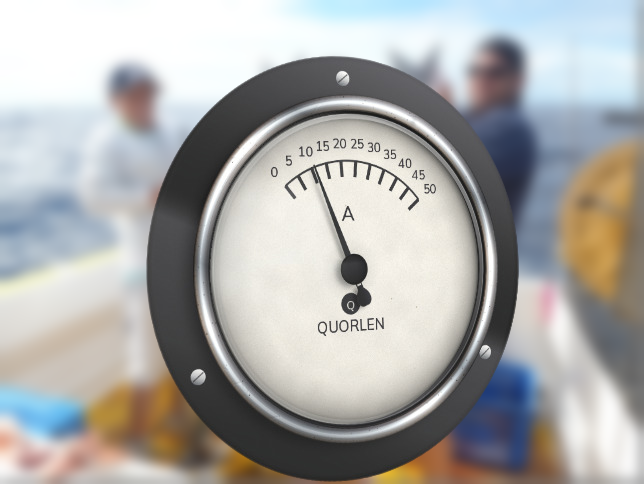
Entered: value=10 unit=A
